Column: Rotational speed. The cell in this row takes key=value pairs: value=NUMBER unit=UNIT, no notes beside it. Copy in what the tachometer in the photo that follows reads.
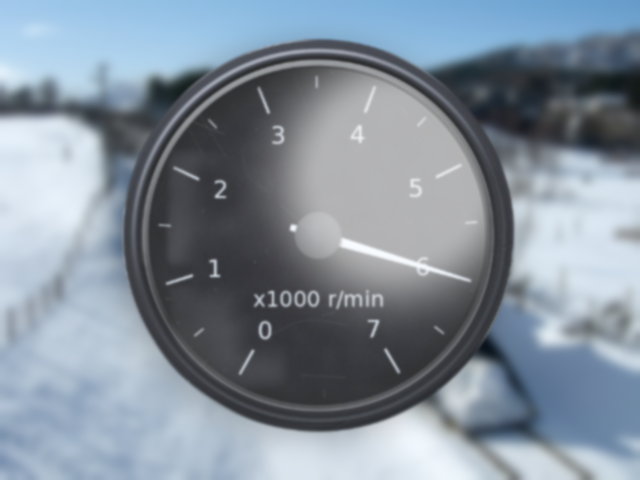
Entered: value=6000 unit=rpm
